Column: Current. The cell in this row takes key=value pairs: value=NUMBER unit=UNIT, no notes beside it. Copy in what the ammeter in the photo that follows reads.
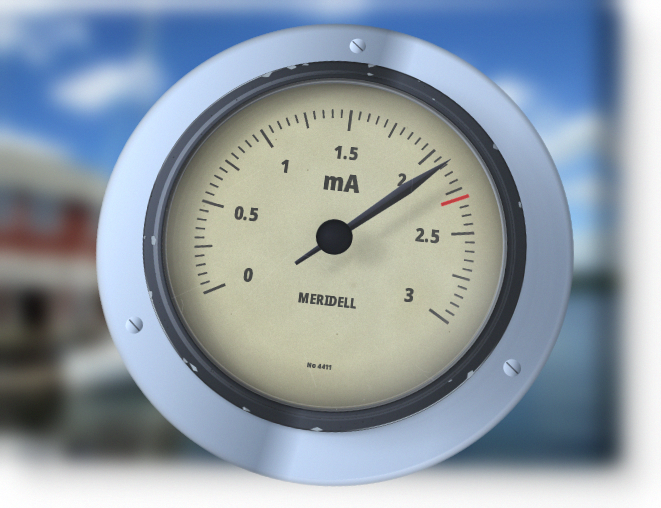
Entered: value=2.1 unit=mA
